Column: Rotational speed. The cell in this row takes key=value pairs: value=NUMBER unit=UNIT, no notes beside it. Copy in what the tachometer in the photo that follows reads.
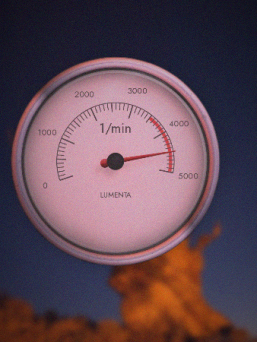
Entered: value=4500 unit=rpm
